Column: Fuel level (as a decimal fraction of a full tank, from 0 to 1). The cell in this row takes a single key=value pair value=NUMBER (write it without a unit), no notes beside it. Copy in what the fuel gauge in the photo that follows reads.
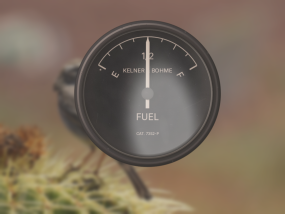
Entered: value=0.5
